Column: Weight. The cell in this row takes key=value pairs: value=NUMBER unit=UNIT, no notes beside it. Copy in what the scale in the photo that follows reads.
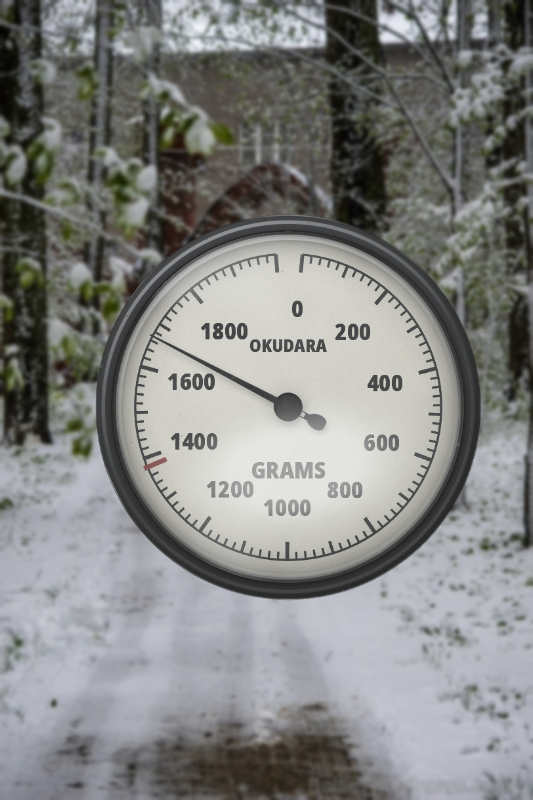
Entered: value=1670 unit=g
